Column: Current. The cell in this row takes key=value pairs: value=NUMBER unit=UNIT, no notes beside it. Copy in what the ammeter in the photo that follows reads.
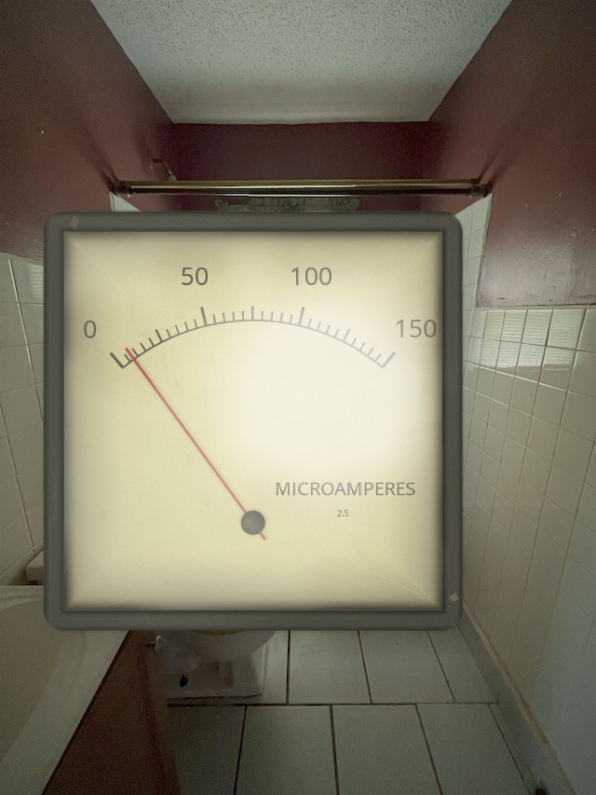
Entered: value=7.5 unit=µA
